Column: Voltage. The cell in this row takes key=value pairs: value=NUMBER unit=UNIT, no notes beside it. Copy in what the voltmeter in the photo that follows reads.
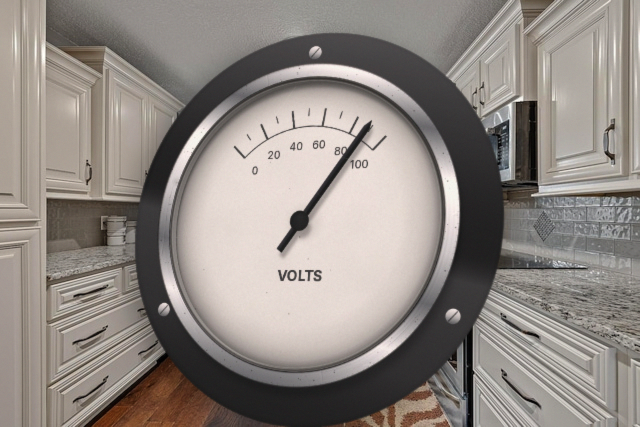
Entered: value=90 unit=V
